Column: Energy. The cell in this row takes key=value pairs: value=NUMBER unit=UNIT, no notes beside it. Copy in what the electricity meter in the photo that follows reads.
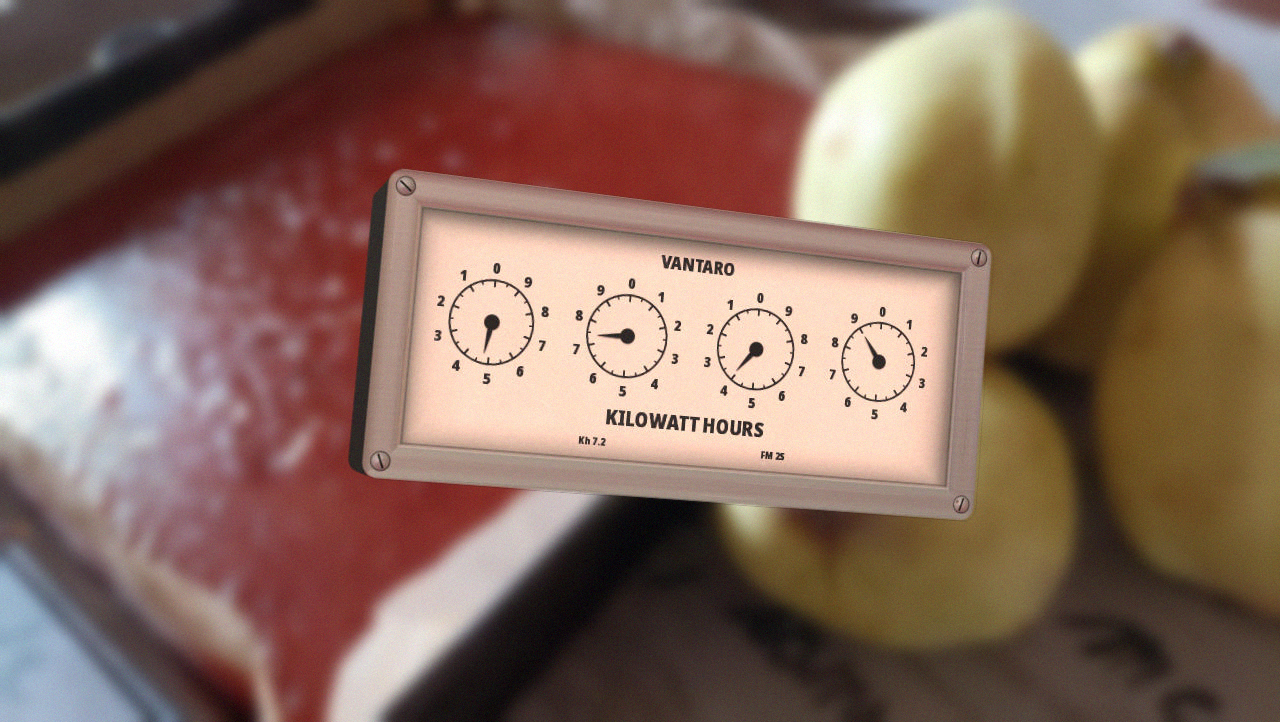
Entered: value=4739 unit=kWh
